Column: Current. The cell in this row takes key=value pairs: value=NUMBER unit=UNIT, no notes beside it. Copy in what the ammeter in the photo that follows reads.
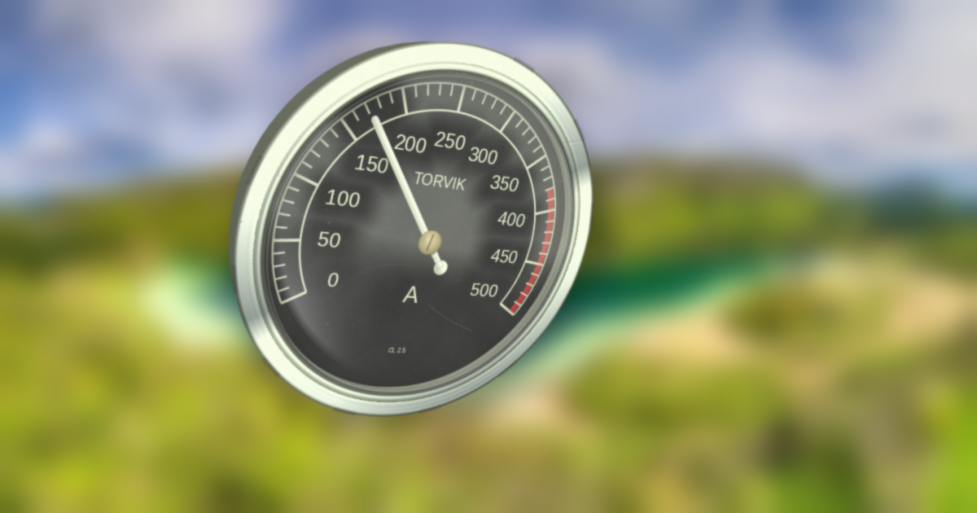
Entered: value=170 unit=A
